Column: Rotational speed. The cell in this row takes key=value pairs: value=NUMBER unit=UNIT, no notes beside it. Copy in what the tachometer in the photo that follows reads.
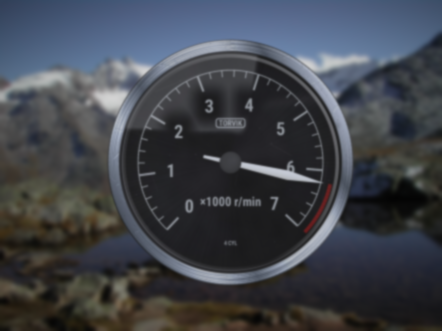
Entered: value=6200 unit=rpm
